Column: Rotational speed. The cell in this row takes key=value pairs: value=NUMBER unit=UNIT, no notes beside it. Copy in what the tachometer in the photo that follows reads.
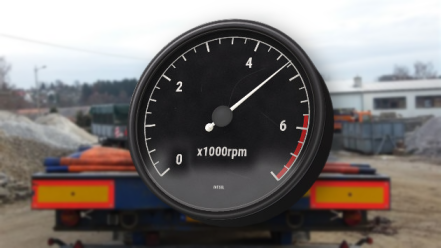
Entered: value=4750 unit=rpm
